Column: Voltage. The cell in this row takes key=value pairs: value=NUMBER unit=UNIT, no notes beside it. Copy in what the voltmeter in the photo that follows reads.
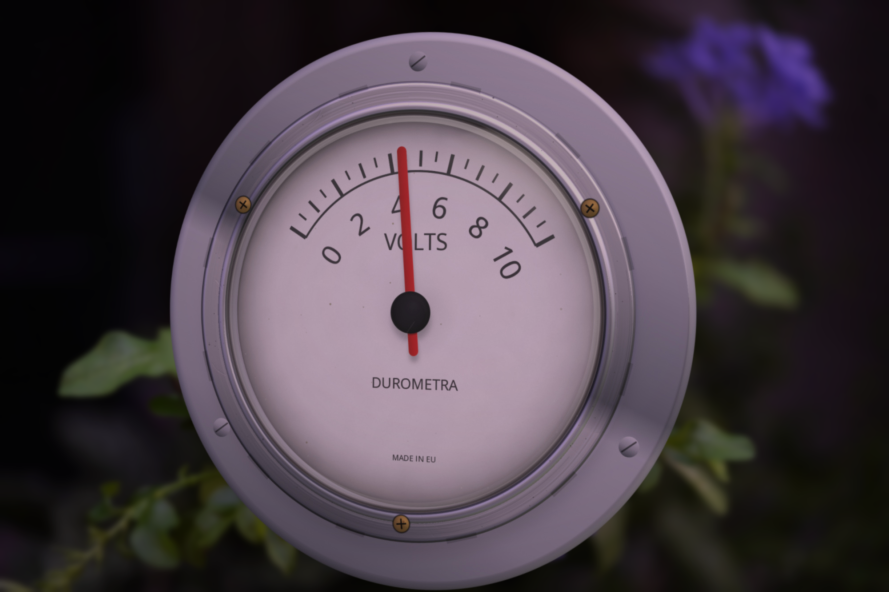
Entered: value=4.5 unit=V
